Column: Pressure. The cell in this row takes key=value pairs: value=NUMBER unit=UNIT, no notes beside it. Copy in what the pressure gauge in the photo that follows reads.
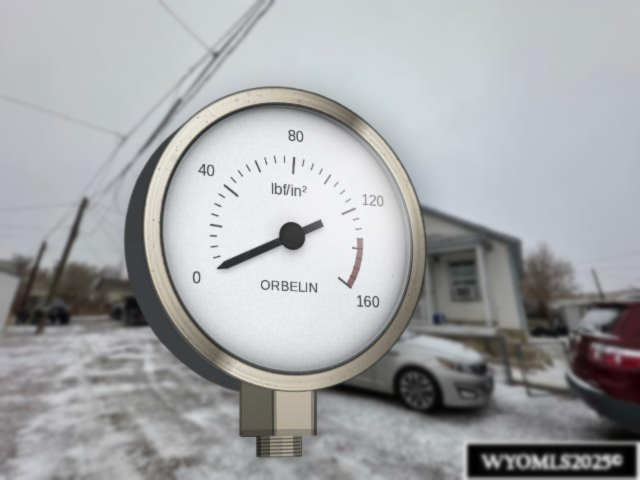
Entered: value=0 unit=psi
